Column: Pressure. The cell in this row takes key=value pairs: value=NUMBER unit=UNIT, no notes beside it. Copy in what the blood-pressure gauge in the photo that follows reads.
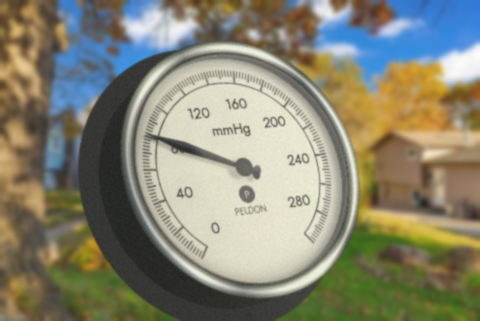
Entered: value=80 unit=mmHg
